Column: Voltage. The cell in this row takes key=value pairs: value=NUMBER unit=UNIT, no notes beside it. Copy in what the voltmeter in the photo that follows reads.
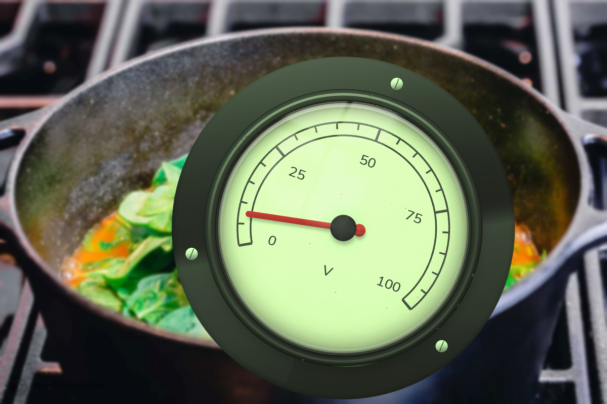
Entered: value=7.5 unit=V
